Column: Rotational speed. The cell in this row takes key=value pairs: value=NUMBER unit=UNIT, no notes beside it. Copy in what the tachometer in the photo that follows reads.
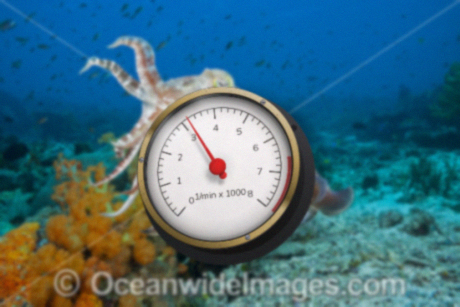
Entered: value=3200 unit=rpm
